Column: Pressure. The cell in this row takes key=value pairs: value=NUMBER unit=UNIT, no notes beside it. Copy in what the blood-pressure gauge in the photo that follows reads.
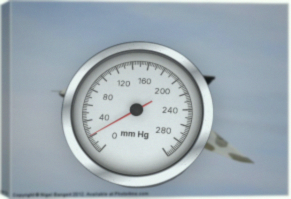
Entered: value=20 unit=mmHg
